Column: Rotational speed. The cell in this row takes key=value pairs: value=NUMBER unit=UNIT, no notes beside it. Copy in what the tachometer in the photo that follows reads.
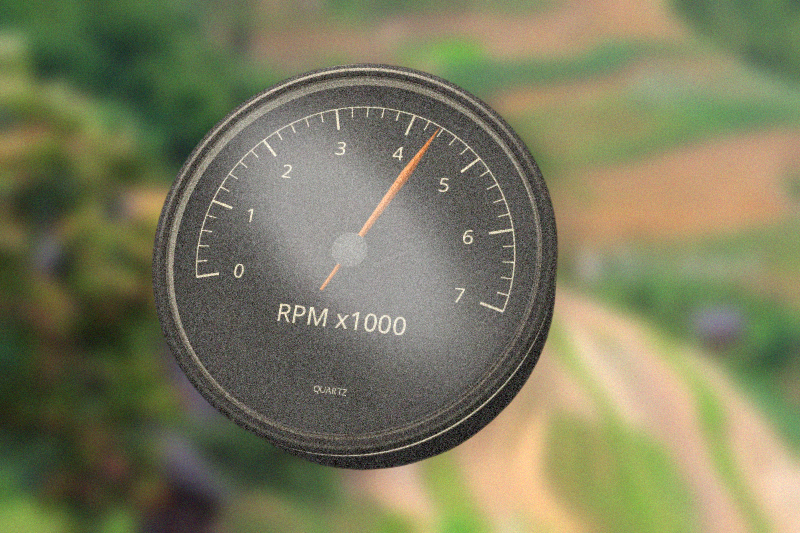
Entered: value=4400 unit=rpm
